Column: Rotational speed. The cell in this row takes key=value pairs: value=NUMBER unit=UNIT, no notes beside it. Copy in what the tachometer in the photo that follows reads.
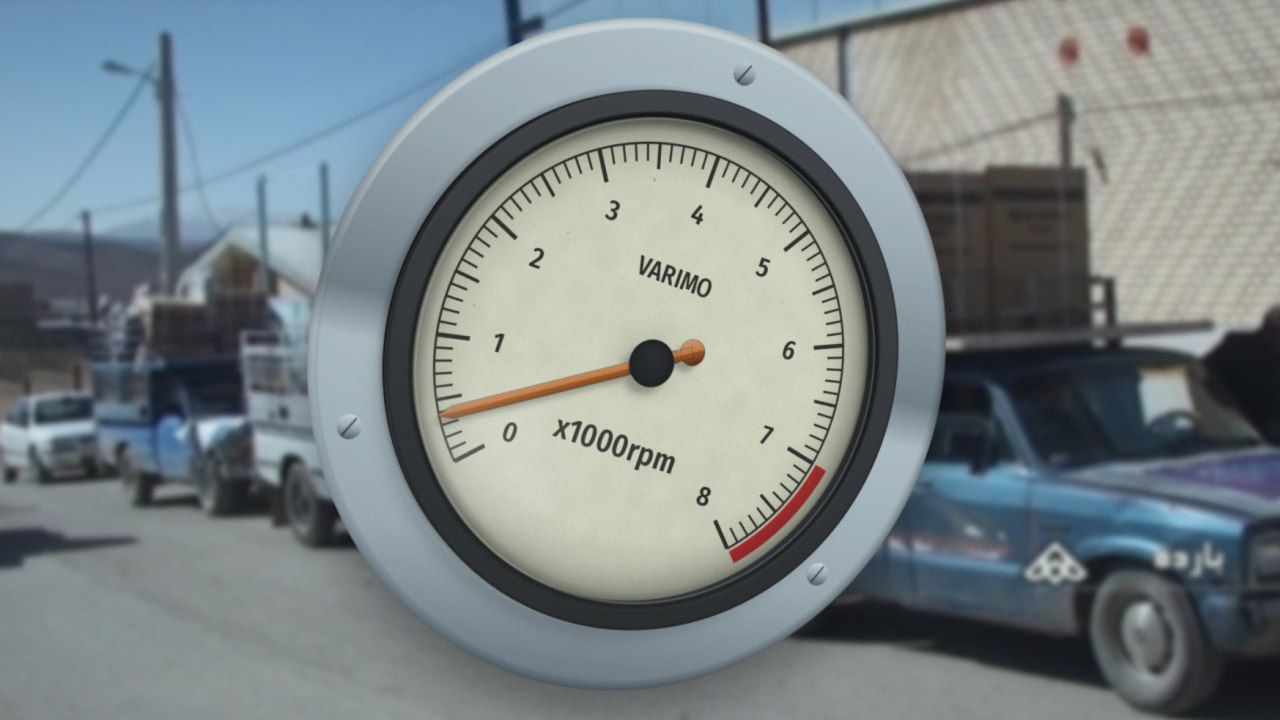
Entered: value=400 unit=rpm
